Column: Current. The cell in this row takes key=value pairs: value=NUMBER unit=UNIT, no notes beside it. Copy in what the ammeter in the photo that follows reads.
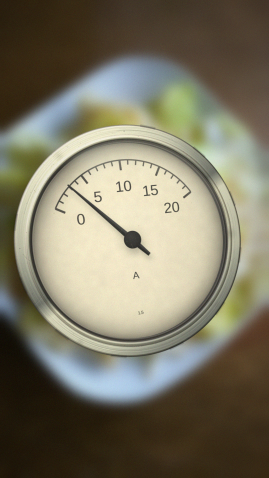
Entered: value=3 unit=A
